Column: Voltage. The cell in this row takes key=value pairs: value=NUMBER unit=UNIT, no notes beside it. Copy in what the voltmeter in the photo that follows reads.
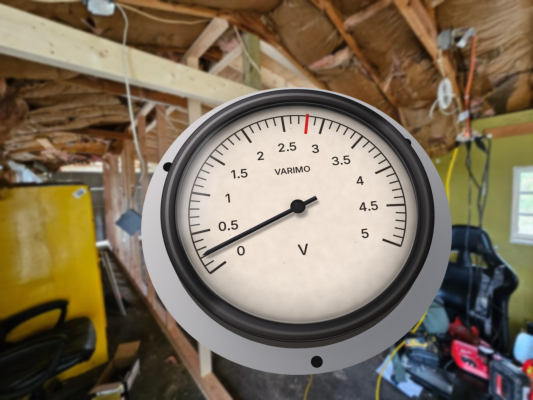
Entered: value=0.2 unit=V
